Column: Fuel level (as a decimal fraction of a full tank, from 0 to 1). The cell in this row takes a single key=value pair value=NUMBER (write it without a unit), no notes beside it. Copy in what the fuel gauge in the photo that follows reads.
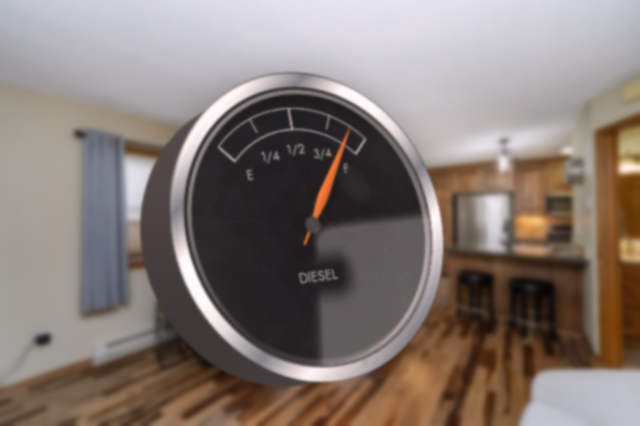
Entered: value=0.875
